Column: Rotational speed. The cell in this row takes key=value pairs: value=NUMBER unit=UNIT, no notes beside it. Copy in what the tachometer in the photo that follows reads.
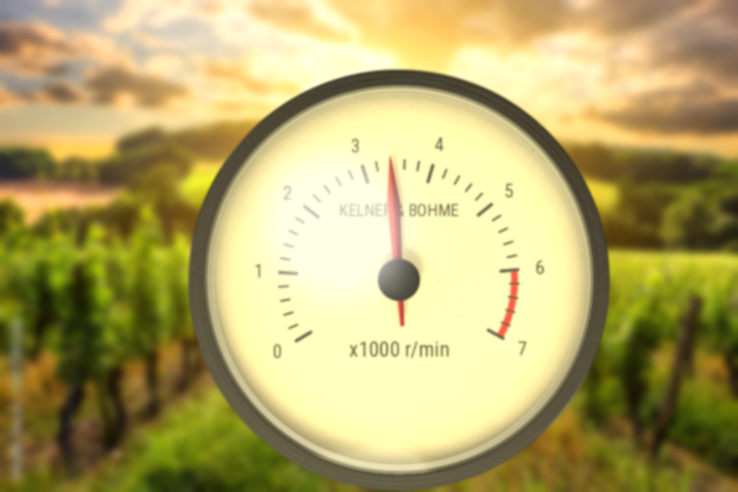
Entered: value=3400 unit=rpm
